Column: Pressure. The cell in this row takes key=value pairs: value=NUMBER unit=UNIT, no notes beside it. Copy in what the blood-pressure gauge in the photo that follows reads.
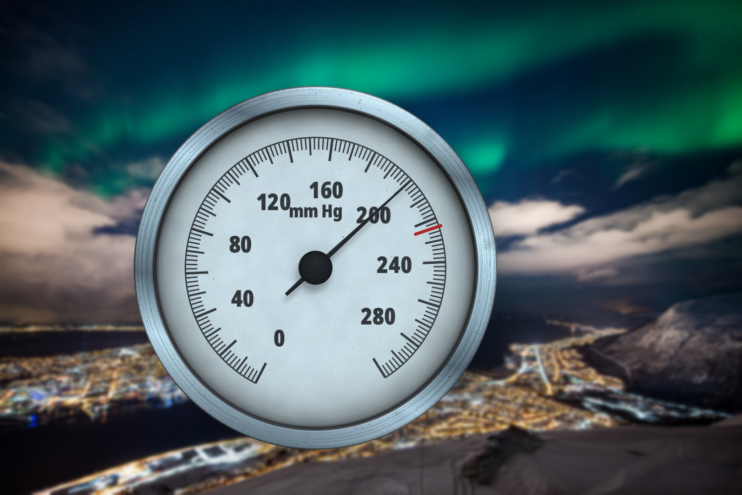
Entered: value=200 unit=mmHg
